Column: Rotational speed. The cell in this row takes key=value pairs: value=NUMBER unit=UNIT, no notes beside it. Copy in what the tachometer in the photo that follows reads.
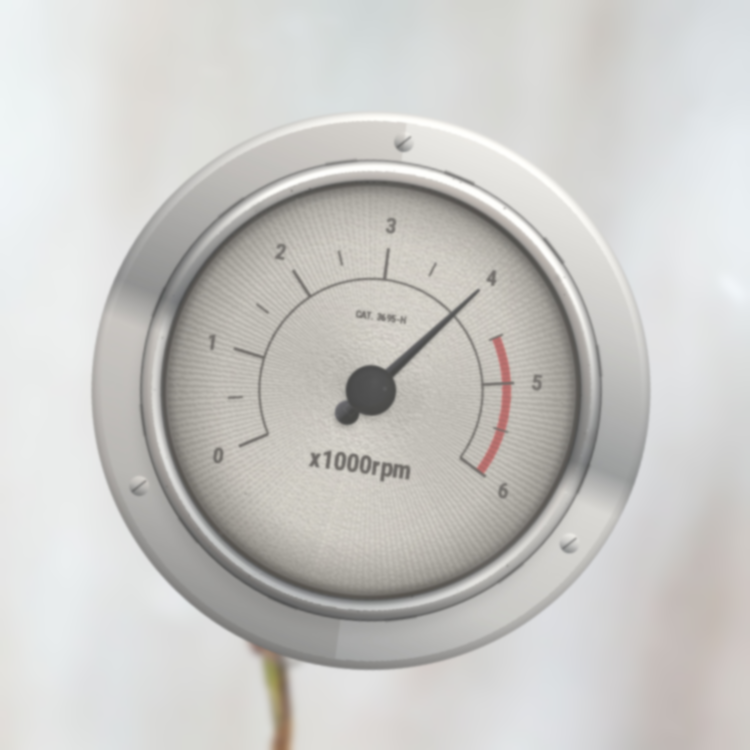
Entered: value=4000 unit=rpm
